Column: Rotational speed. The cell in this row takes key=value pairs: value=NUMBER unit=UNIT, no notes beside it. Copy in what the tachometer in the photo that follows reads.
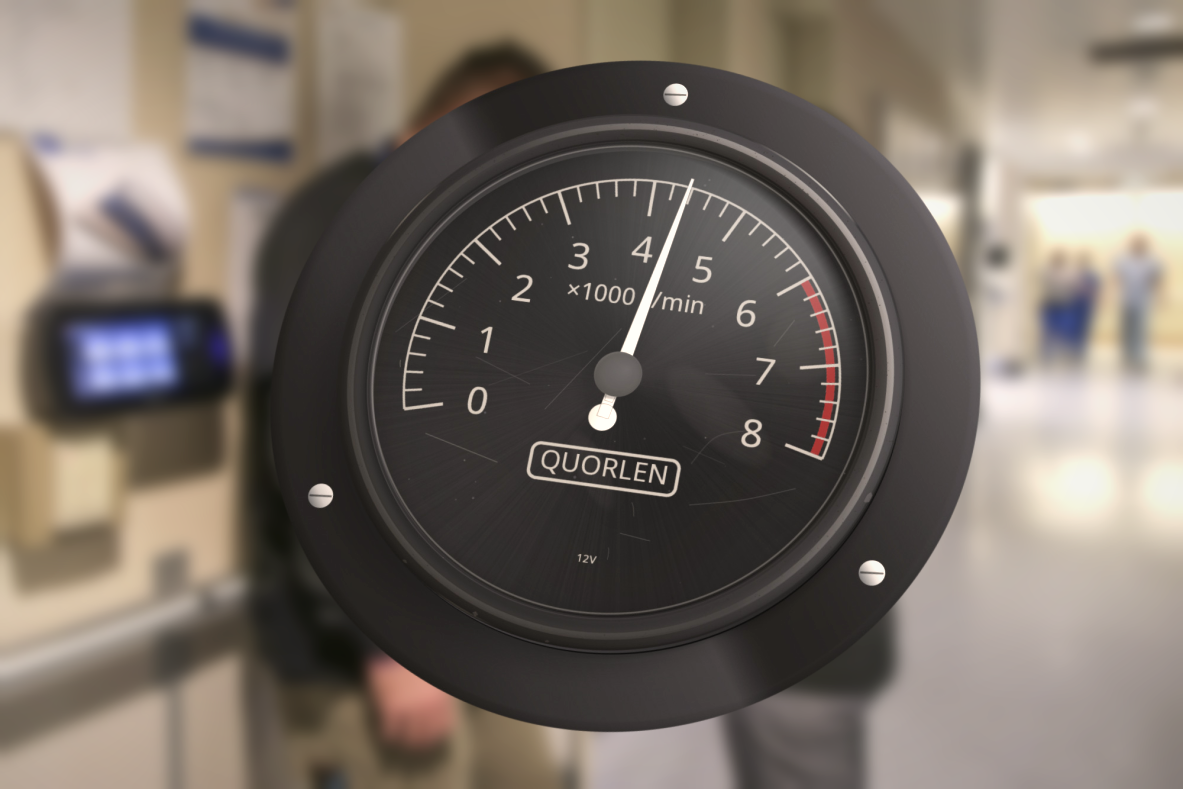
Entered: value=4400 unit=rpm
